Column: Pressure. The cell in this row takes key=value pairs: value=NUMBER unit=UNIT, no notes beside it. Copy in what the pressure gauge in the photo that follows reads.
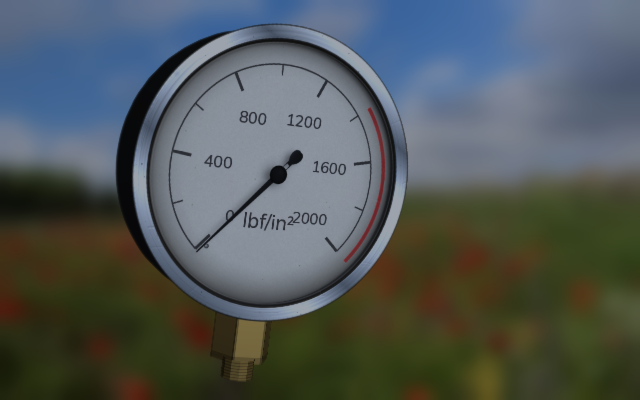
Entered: value=0 unit=psi
